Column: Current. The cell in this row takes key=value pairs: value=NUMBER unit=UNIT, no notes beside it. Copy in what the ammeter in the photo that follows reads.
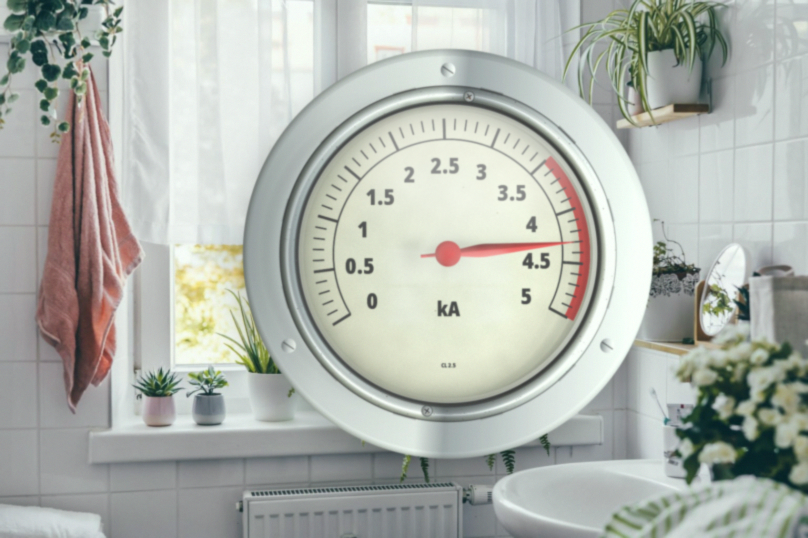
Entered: value=4.3 unit=kA
